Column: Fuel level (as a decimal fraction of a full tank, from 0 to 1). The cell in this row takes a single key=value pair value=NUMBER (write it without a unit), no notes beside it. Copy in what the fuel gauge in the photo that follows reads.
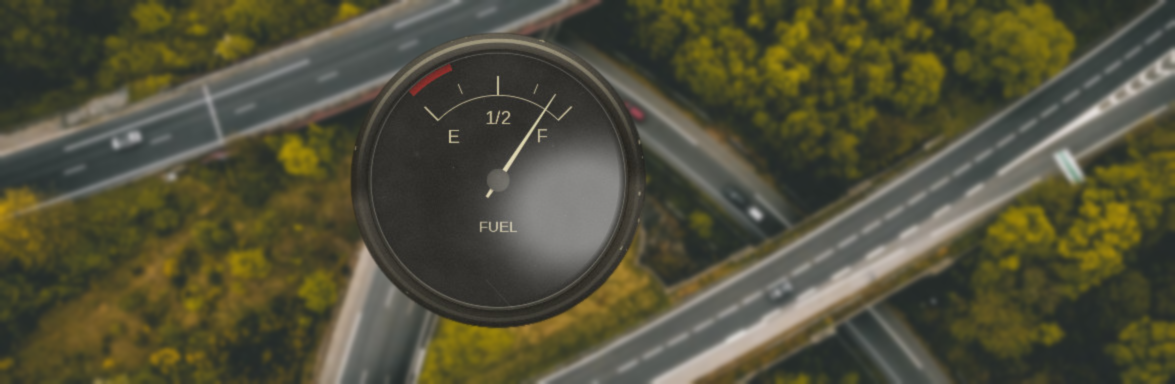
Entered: value=0.875
